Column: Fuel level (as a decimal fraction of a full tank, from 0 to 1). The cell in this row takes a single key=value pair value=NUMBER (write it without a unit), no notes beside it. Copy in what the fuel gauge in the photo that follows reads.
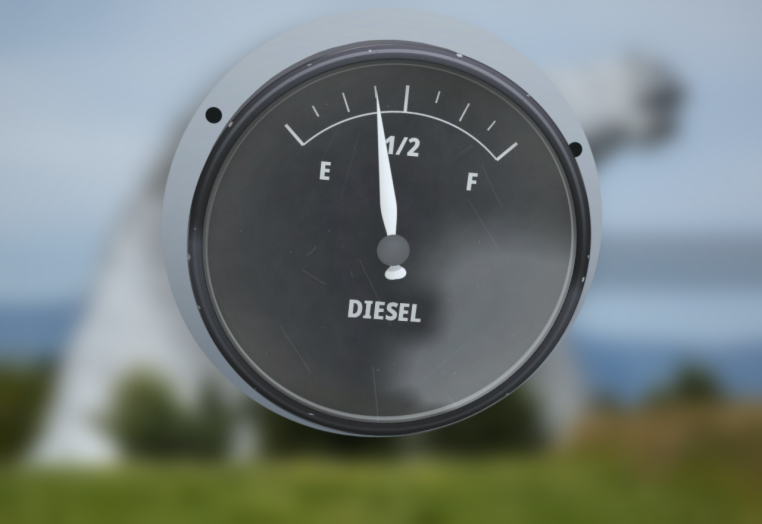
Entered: value=0.375
